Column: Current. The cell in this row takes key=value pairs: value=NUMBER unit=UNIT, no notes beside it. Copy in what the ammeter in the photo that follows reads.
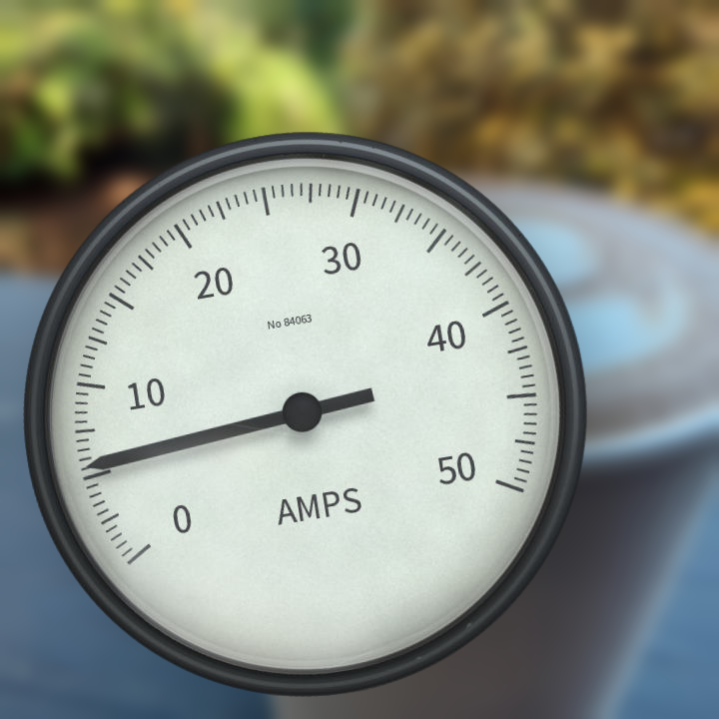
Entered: value=5.5 unit=A
